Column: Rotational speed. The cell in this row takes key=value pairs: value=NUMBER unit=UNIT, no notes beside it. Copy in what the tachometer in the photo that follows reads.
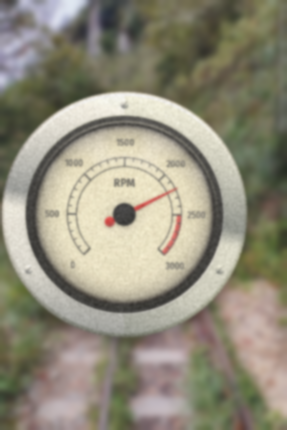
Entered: value=2200 unit=rpm
